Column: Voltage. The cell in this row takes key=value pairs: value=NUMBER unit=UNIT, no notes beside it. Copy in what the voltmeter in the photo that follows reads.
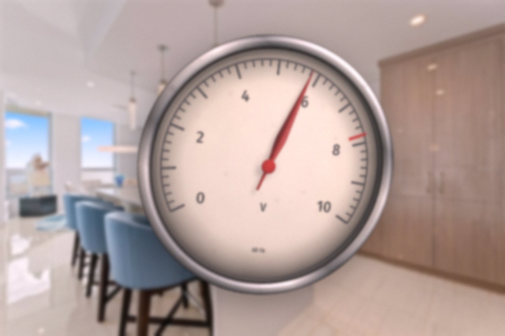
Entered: value=5.8 unit=V
